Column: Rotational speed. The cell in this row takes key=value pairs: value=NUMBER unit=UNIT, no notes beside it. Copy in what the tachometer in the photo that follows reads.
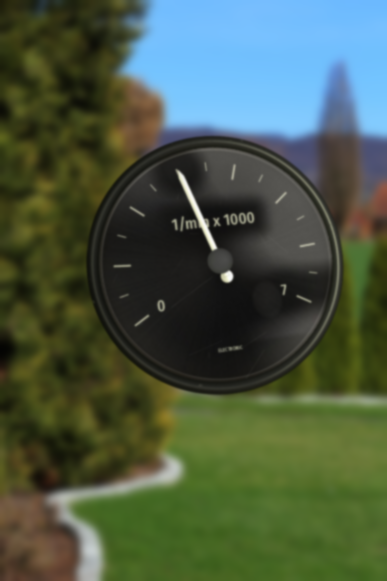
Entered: value=3000 unit=rpm
